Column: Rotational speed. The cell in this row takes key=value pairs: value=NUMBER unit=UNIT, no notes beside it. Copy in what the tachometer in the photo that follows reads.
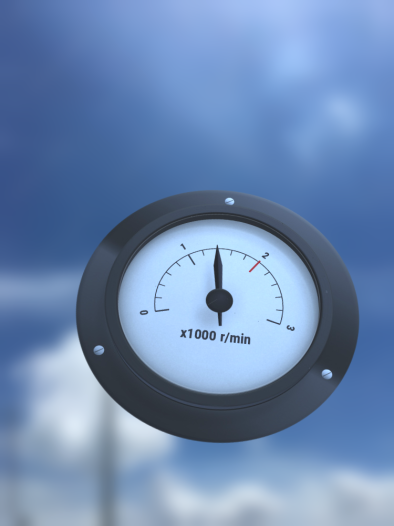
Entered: value=1400 unit=rpm
